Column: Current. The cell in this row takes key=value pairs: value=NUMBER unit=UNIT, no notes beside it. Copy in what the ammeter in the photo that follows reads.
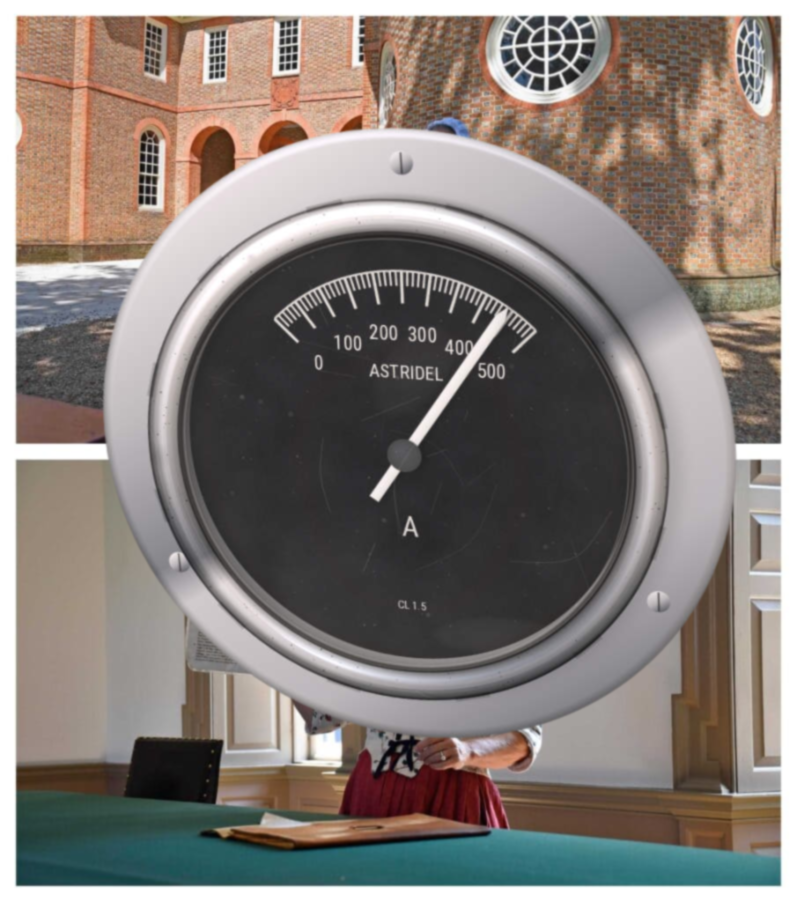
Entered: value=440 unit=A
